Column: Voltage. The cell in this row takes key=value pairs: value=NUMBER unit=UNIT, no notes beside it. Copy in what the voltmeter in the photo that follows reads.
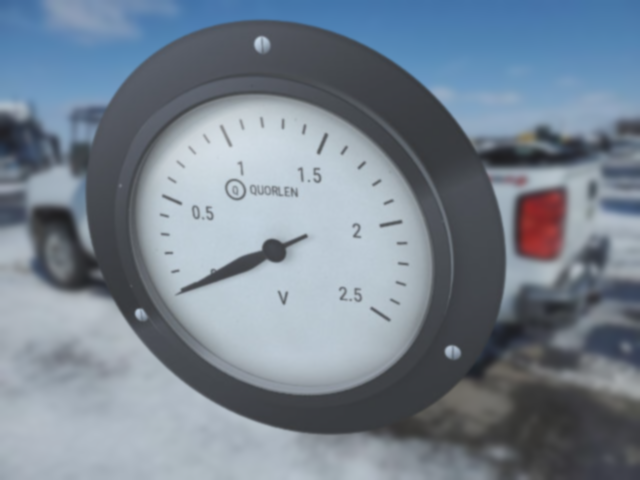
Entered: value=0 unit=V
